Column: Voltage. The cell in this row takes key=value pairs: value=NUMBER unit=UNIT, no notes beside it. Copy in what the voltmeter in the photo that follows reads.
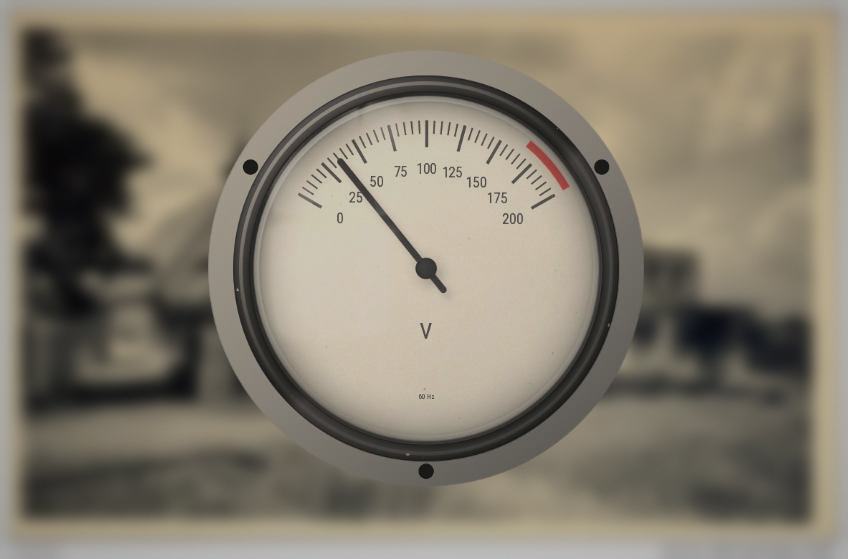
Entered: value=35 unit=V
